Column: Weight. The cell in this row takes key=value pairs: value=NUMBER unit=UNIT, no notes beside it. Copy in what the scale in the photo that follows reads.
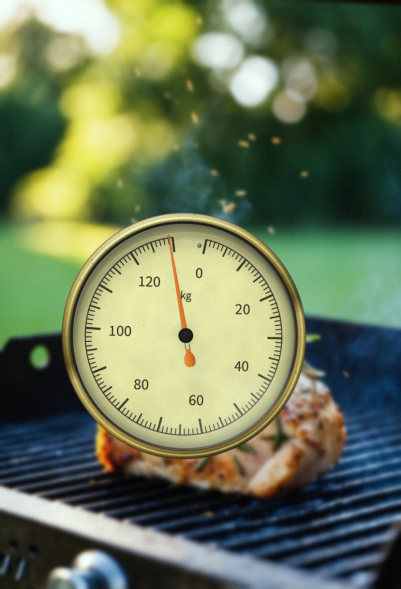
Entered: value=129 unit=kg
